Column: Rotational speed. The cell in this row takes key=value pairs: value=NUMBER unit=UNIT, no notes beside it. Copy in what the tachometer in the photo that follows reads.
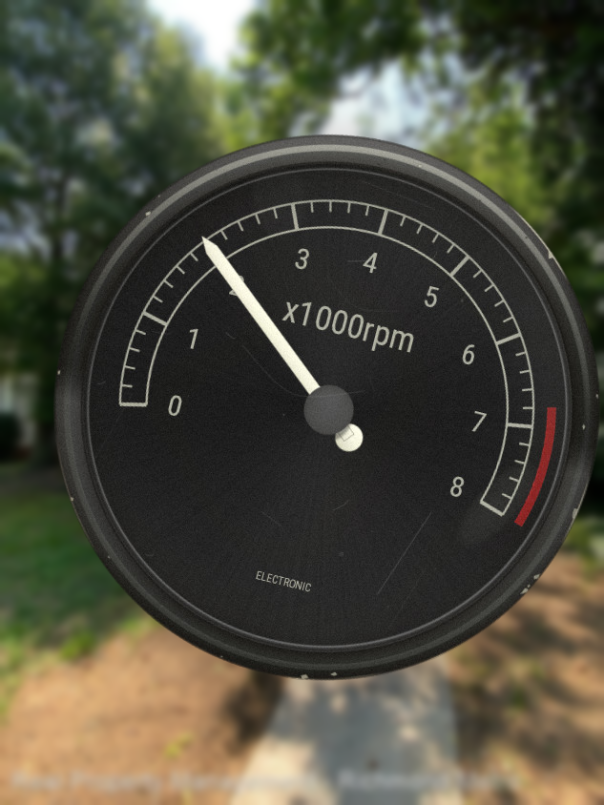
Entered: value=2000 unit=rpm
